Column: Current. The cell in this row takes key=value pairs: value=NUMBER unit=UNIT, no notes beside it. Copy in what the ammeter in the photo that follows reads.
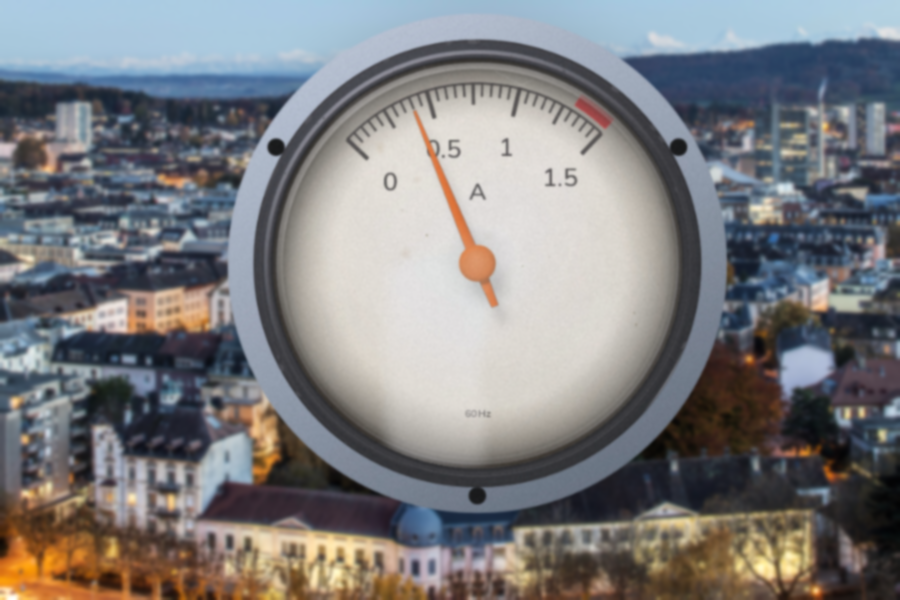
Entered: value=0.4 unit=A
